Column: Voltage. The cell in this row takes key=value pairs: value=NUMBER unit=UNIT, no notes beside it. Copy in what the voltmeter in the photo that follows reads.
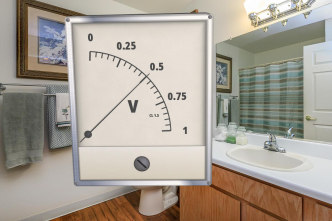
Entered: value=0.5 unit=V
